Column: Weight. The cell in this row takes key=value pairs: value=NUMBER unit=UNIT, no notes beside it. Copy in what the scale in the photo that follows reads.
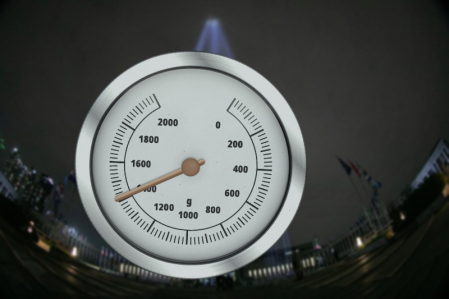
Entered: value=1420 unit=g
